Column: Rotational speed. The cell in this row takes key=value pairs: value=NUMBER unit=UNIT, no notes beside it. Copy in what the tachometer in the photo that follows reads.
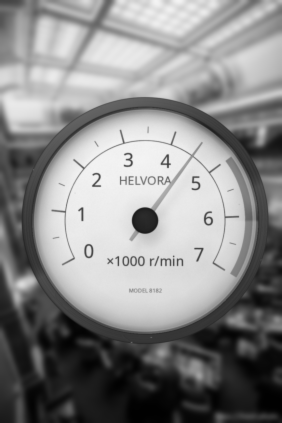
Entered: value=4500 unit=rpm
